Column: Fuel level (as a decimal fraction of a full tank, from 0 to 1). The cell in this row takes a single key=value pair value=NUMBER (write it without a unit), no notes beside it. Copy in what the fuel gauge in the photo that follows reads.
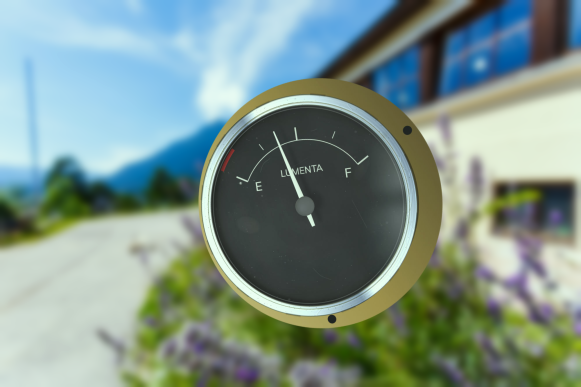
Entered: value=0.375
